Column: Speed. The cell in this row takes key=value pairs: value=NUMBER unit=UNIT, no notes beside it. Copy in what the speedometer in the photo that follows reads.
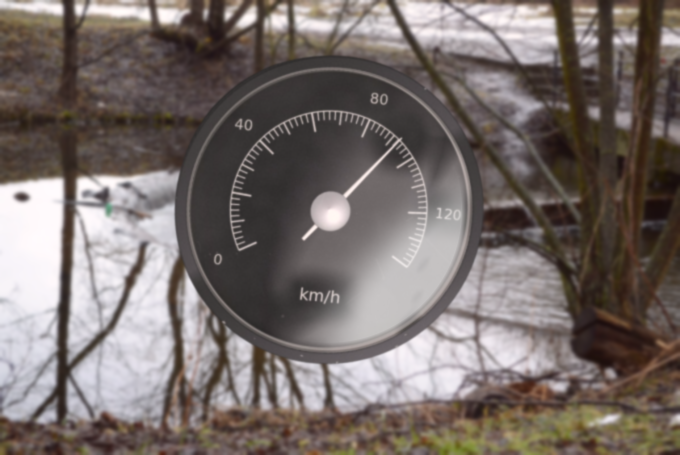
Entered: value=92 unit=km/h
